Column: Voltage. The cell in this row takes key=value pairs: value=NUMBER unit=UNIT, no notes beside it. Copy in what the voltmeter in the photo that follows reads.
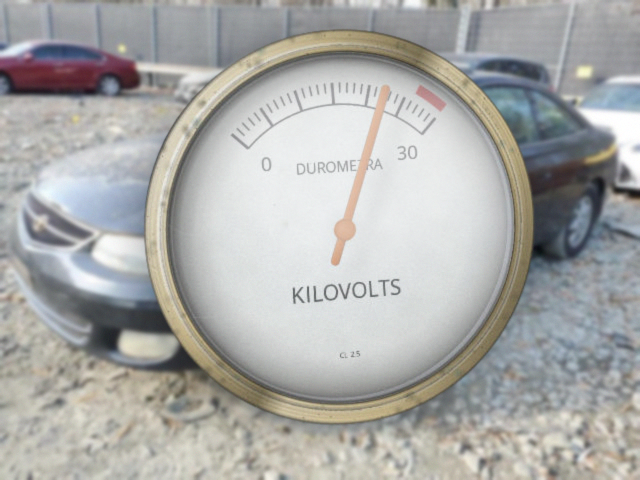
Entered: value=22 unit=kV
